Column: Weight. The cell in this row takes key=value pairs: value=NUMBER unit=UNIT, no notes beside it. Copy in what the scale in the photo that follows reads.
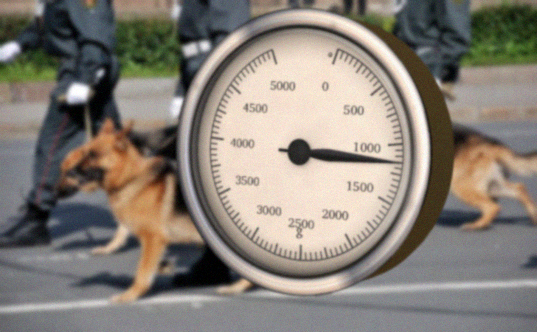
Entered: value=1150 unit=g
